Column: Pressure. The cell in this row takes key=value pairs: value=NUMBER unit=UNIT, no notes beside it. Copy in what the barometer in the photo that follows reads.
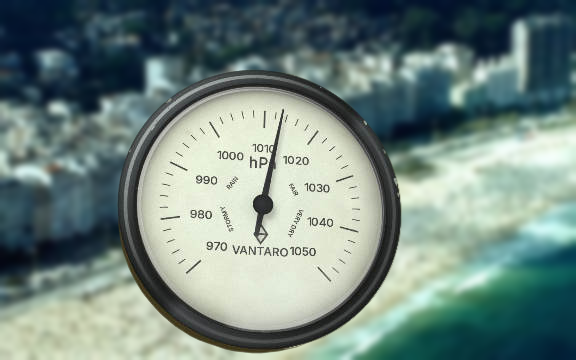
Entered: value=1013 unit=hPa
